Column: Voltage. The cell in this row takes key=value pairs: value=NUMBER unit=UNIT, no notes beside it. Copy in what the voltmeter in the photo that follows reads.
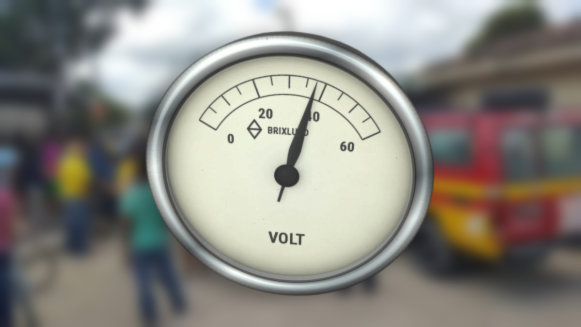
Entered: value=37.5 unit=V
